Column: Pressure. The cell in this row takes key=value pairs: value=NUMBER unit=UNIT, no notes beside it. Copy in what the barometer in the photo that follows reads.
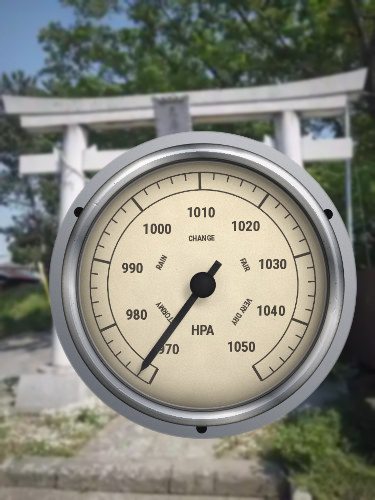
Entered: value=972 unit=hPa
